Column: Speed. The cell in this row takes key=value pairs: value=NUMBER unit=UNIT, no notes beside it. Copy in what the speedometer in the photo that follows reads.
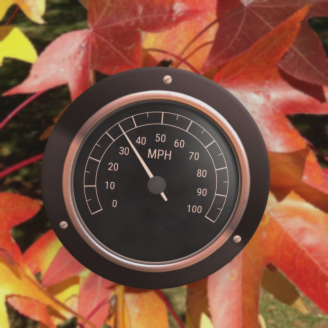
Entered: value=35 unit=mph
